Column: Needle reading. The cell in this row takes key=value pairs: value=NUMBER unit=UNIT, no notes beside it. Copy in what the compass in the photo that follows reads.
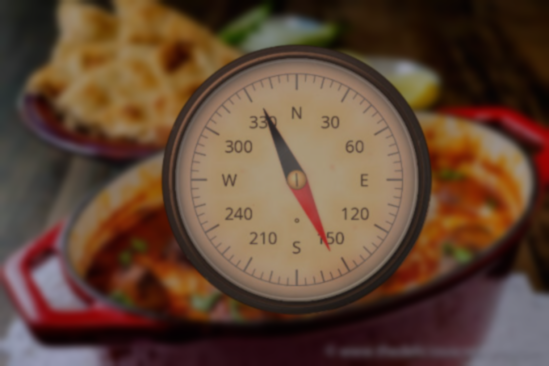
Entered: value=155 unit=°
